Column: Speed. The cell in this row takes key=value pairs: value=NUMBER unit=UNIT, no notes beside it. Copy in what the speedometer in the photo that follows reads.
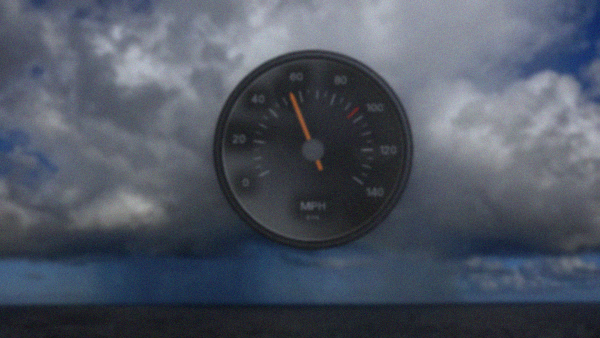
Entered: value=55 unit=mph
